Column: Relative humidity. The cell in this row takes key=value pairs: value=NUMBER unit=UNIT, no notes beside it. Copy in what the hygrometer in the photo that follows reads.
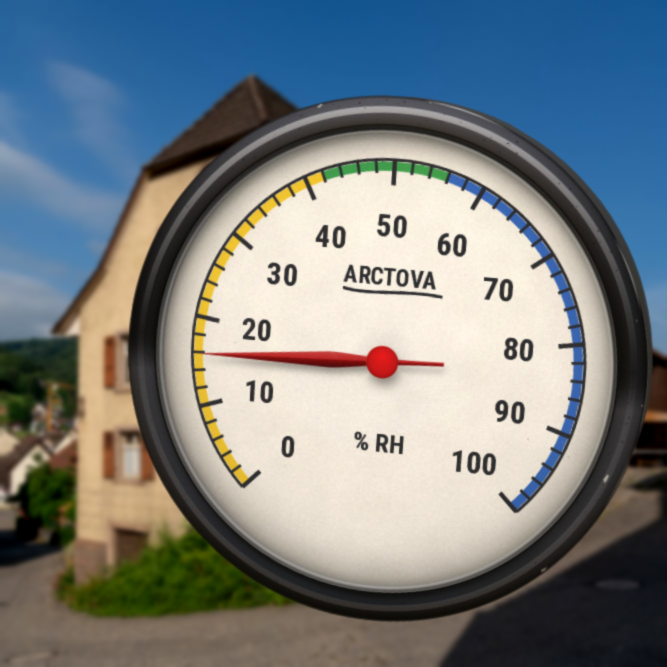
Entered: value=16 unit=%
